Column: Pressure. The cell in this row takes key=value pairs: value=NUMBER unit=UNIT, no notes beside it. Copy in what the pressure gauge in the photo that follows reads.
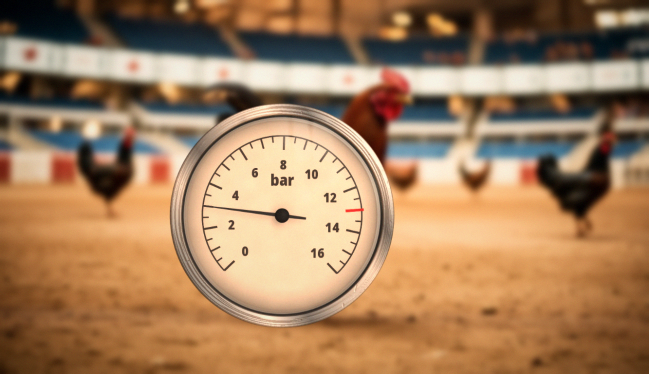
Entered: value=3 unit=bar
